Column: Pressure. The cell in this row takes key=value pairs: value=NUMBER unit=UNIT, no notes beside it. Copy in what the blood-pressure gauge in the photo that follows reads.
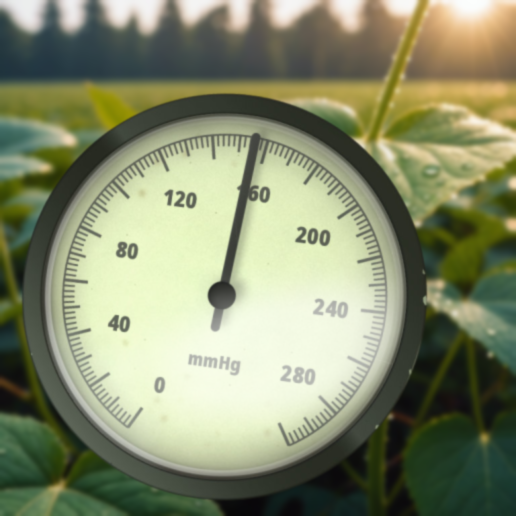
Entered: value=156 unit=mmHg
